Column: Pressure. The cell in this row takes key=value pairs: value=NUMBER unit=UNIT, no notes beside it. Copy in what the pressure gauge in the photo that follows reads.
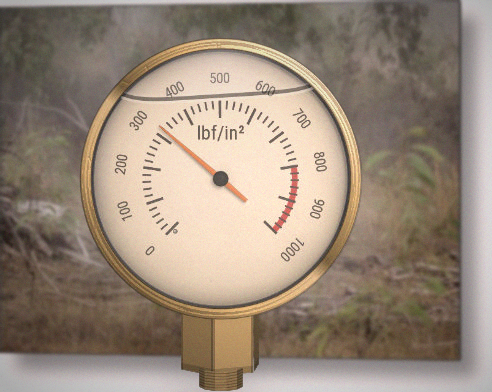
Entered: value=320 unit=psi
